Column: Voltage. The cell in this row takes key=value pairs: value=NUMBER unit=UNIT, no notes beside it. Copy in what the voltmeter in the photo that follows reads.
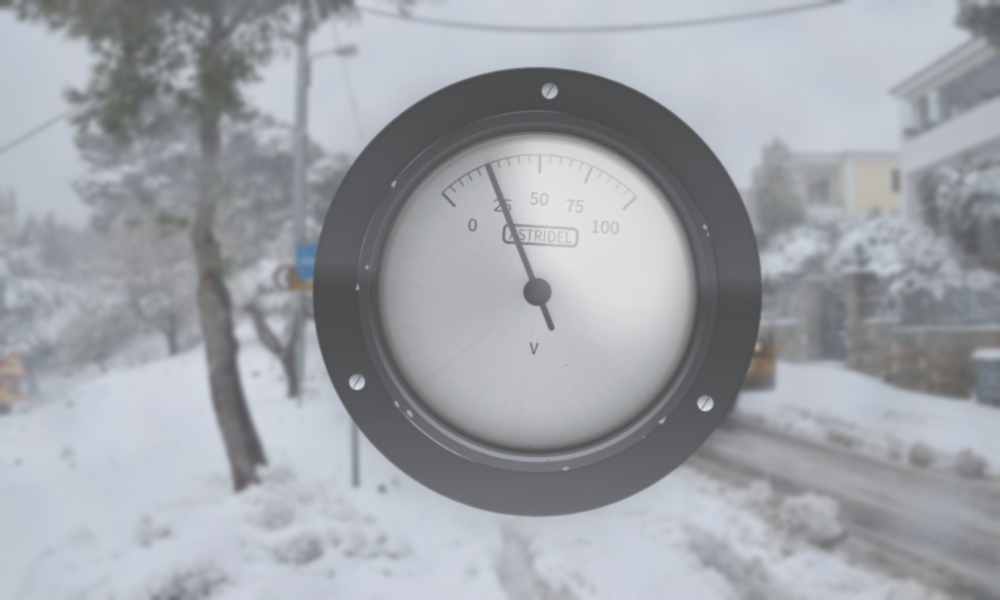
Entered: value=25 unit=V
